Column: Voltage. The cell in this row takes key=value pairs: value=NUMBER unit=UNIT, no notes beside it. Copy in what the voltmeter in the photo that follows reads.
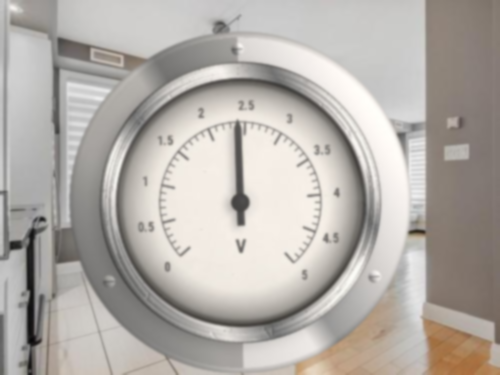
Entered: value=2.4 unit=V
